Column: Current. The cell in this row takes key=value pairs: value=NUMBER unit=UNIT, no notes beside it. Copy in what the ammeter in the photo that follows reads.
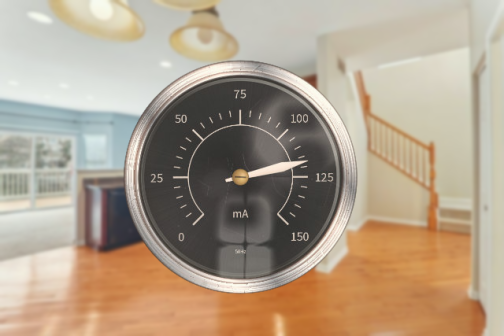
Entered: value=117.5 unit=mA
